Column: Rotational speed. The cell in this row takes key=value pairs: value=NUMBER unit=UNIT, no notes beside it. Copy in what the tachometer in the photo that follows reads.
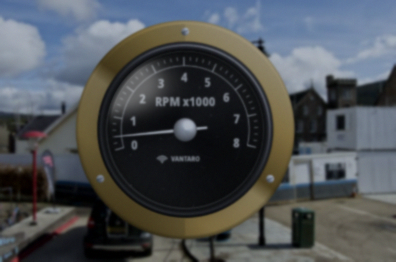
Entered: value=400 unit=rpm
